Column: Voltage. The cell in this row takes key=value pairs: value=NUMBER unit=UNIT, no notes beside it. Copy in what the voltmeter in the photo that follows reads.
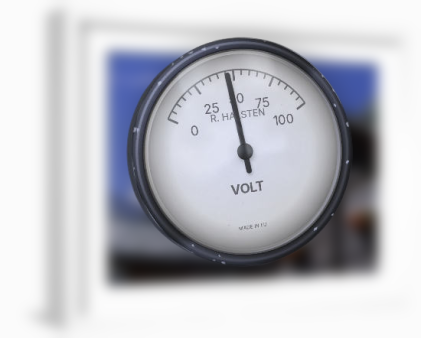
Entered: value=45 unit=V
